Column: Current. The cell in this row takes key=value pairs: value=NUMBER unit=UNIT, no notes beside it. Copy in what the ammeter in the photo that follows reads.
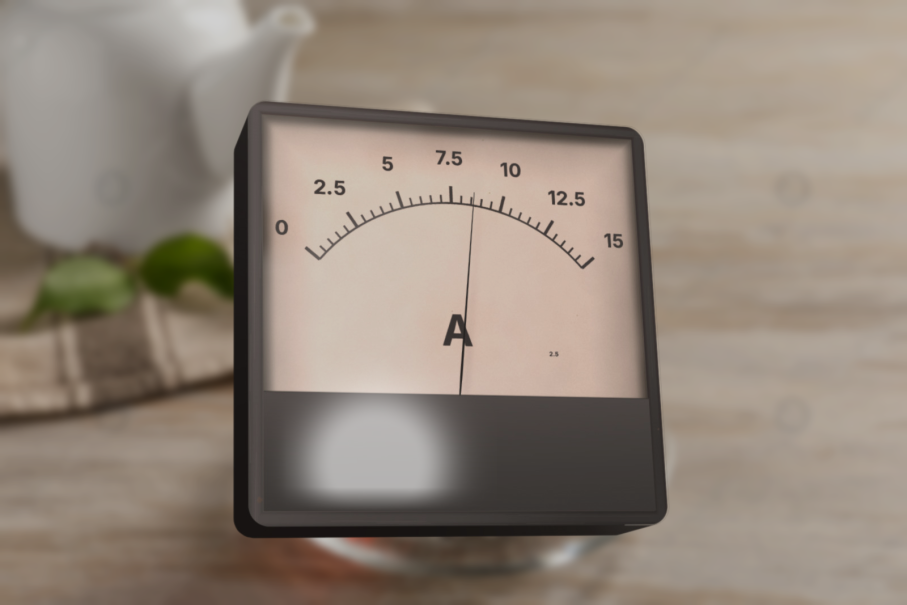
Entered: value=8.5 unit=A
